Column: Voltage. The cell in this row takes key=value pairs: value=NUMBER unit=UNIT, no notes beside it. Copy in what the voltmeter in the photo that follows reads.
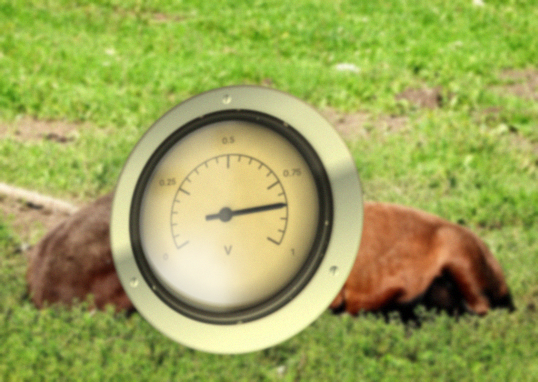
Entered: value=0.85 unit=V
